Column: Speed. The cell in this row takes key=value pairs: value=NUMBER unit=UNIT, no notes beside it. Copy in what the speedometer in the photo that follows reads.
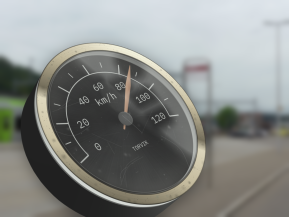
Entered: value=85 unit=km/h
